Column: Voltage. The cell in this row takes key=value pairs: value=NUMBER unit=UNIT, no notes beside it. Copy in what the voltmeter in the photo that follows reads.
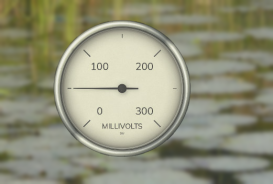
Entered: value=50 unit=mV
